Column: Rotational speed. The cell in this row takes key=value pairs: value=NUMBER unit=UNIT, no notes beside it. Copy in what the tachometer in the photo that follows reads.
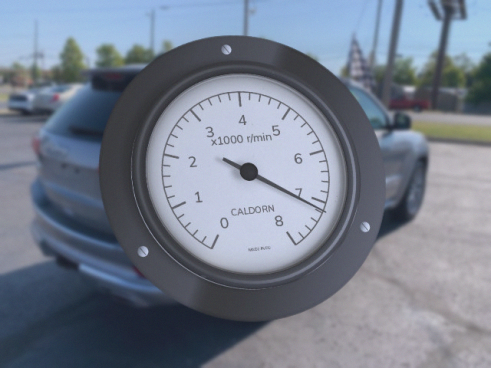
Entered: value=7200 unit=rpm
